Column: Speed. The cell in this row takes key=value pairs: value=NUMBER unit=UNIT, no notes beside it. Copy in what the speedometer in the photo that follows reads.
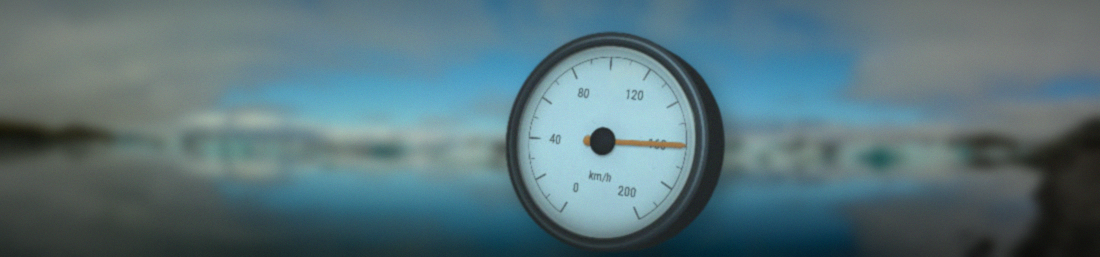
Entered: value=160 unit=km/h
